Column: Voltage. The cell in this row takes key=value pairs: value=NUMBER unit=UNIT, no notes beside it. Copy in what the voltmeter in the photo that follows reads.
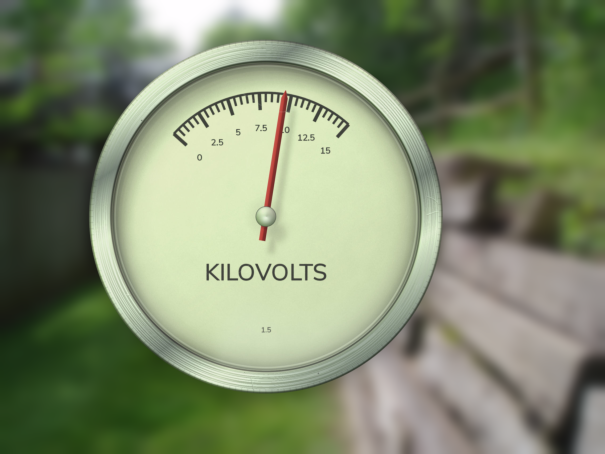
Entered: value=9.5 unit=kV
